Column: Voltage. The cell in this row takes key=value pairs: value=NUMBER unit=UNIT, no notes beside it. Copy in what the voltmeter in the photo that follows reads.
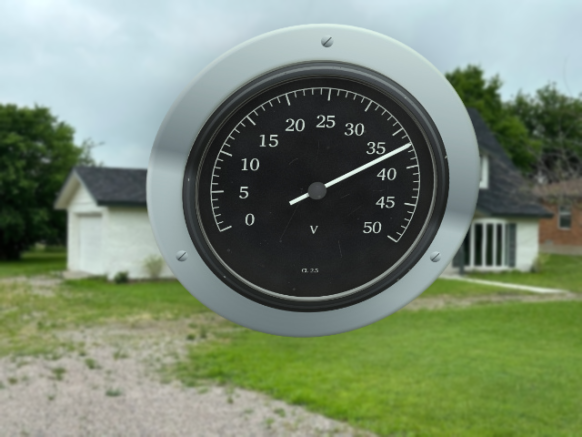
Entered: value=37 unit=V
